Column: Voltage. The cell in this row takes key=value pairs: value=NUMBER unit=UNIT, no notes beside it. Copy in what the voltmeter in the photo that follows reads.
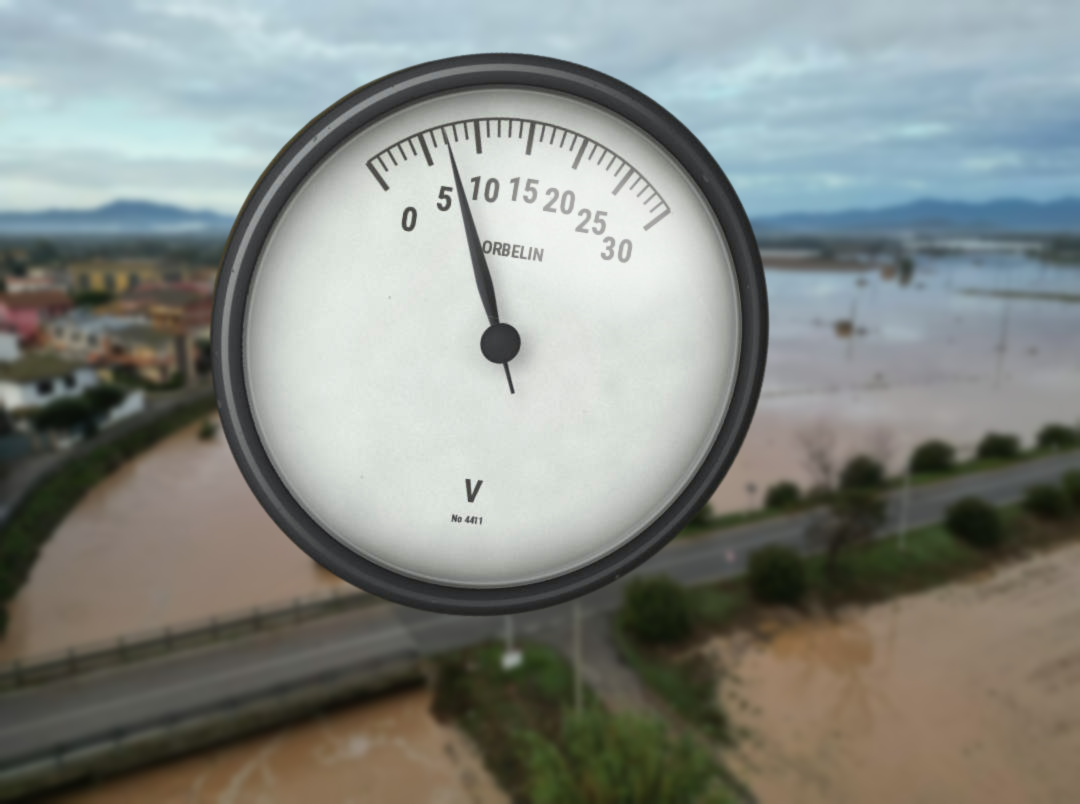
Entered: value=7 unit=V
